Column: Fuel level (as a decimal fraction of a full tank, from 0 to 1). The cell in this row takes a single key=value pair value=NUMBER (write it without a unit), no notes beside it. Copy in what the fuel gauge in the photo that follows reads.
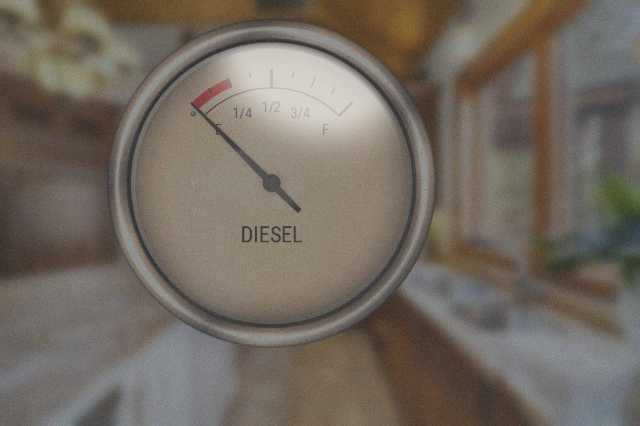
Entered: value=0
